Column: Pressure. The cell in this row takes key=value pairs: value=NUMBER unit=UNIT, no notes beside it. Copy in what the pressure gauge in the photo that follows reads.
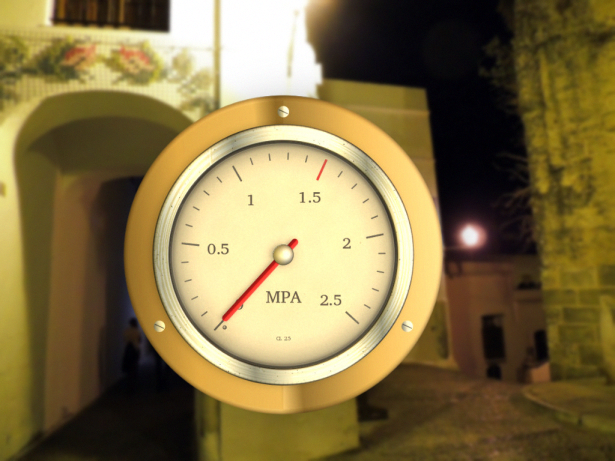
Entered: value=0 unit=MPa
